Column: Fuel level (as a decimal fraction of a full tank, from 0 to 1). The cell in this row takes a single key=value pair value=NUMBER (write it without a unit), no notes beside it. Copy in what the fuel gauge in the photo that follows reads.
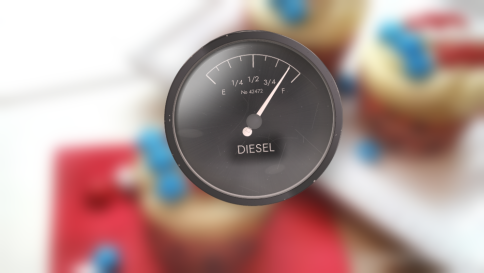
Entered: value=0.875
